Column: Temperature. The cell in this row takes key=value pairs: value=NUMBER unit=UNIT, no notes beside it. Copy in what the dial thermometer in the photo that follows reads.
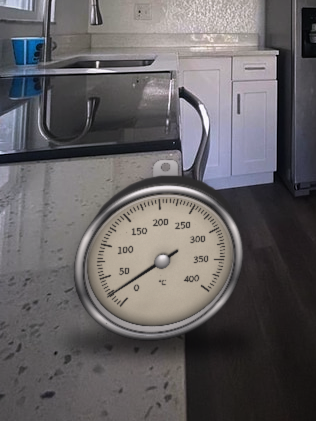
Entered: value=25 unit=°C
